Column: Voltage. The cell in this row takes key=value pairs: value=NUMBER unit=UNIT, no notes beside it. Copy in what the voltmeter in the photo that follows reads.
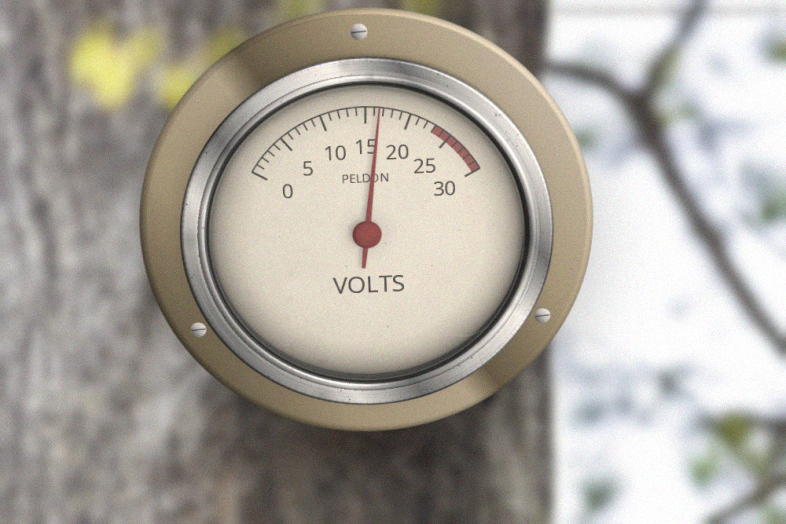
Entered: value=16.5 unit=V
